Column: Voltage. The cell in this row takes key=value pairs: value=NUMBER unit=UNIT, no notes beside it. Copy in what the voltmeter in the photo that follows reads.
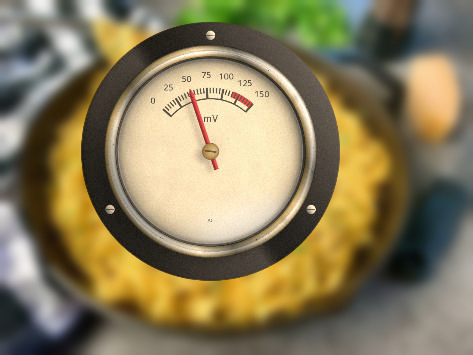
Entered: value=50 unit=mV
